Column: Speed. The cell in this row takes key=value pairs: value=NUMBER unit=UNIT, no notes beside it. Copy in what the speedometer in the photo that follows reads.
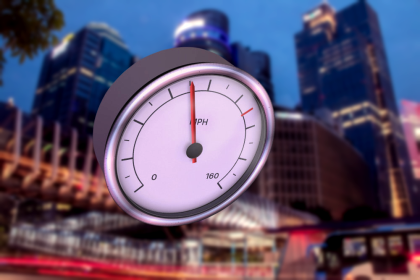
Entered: value=70 unit=mph
